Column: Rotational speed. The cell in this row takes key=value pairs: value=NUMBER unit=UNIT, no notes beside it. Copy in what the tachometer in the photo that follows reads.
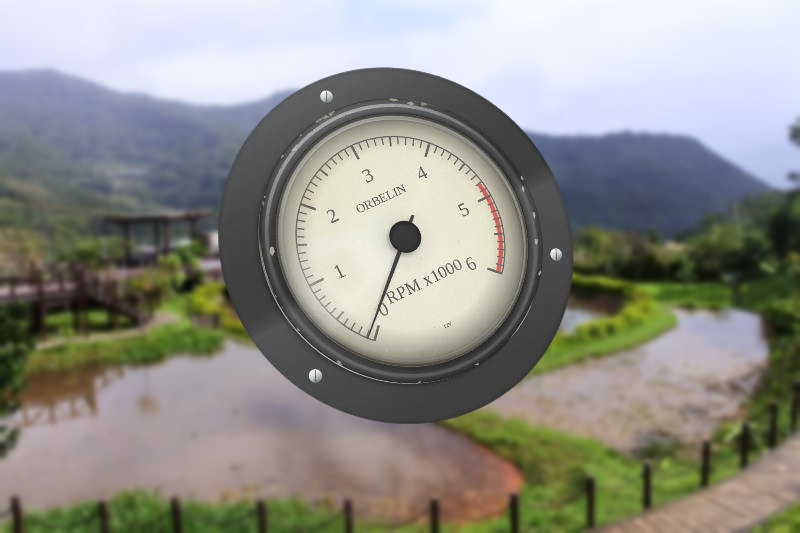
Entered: value=100 unit=rpm
